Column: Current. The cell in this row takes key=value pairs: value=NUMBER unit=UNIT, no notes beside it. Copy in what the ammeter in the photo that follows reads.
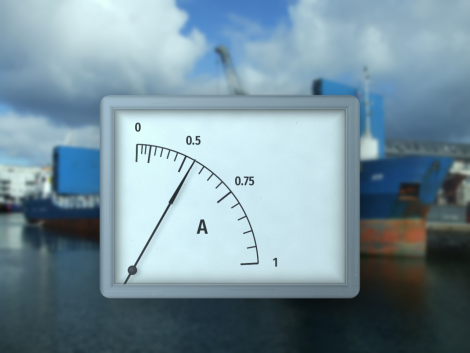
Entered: value=0.55 unit=A
